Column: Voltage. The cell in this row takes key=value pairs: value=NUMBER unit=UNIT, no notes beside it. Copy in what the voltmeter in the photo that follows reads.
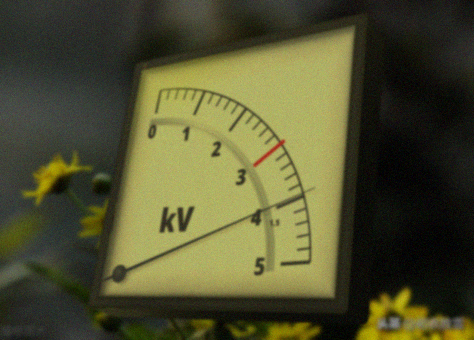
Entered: value=4 unit=kV
